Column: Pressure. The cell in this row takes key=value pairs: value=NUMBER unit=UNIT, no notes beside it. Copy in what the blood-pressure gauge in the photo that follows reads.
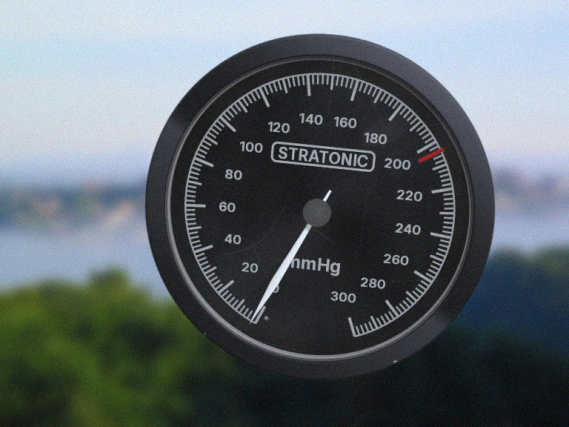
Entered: value=2 unit=mmHg
